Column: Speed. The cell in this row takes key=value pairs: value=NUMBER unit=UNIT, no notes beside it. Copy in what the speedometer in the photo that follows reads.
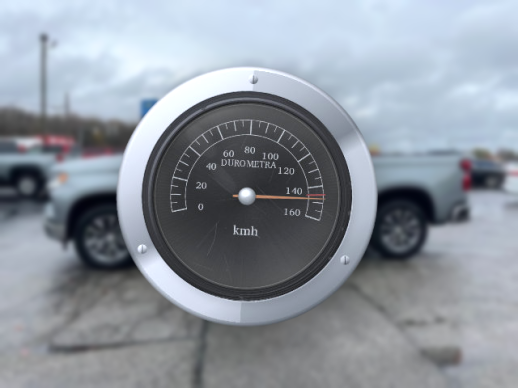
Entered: value=147.5 unit=km/h
